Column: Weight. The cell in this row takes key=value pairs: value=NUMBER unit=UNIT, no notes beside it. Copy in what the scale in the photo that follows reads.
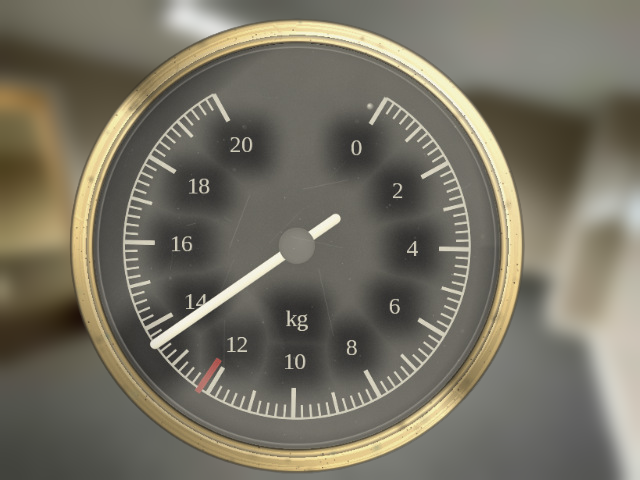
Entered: value=13.6 unit=kg
